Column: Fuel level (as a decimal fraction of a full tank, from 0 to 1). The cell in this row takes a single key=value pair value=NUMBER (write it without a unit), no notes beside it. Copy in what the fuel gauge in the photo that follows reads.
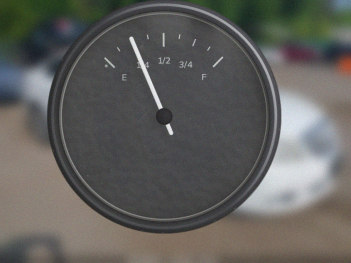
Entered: value=0.25
